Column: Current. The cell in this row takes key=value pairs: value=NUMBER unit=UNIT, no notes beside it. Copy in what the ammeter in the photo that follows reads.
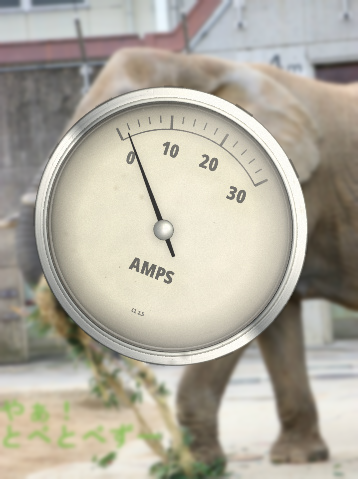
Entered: value=2 unit=A
